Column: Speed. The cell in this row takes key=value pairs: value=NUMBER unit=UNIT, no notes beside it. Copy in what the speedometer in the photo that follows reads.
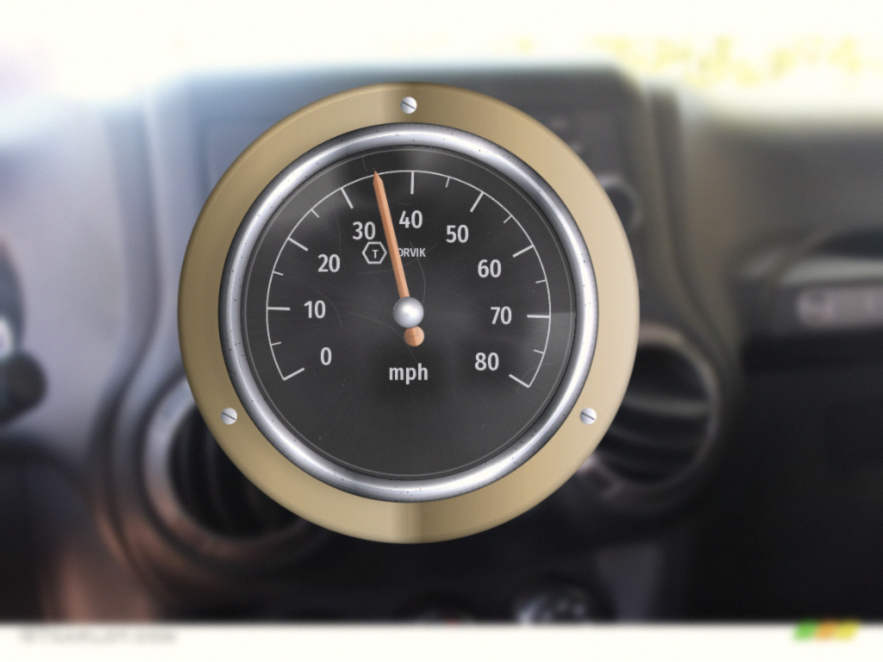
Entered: value=35 unit=mph
